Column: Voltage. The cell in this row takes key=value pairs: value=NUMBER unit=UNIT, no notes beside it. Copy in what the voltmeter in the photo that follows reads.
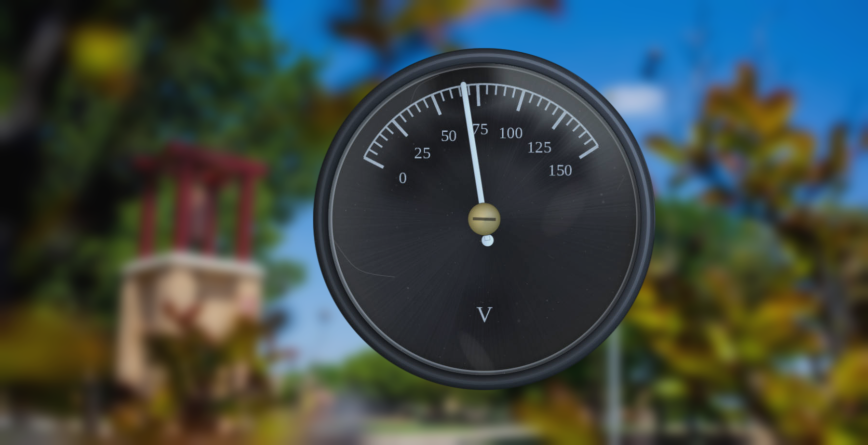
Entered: value=67.5 unit=V
